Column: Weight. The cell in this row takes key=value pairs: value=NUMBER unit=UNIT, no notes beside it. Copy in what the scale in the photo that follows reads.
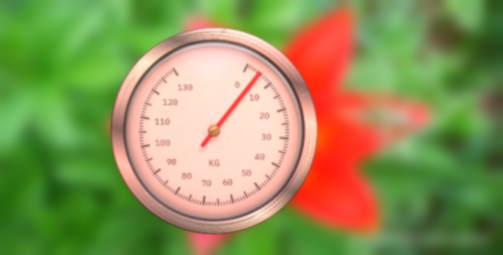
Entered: value=5 unit=kg
